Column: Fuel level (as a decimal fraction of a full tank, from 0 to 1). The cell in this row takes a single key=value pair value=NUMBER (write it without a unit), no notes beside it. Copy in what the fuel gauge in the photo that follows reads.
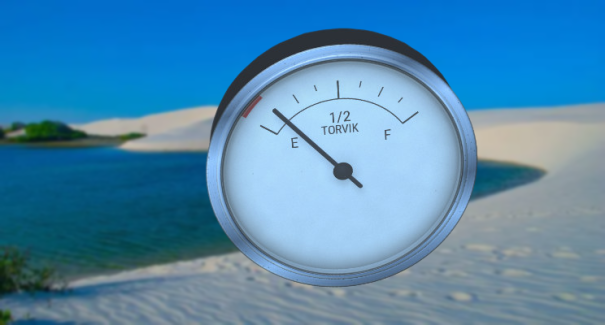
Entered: value=0.125
